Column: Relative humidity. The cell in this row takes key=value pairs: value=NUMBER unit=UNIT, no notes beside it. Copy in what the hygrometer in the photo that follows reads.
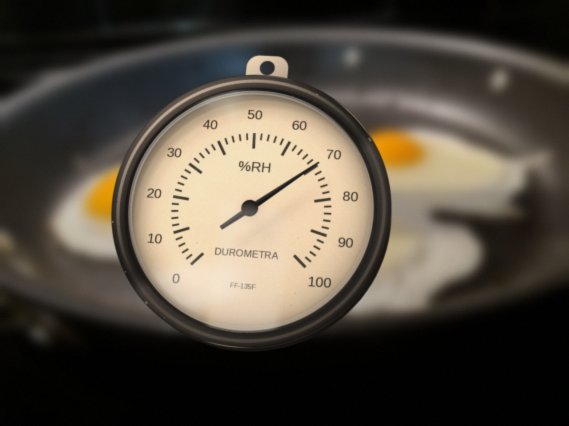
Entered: value=70 unit=%
